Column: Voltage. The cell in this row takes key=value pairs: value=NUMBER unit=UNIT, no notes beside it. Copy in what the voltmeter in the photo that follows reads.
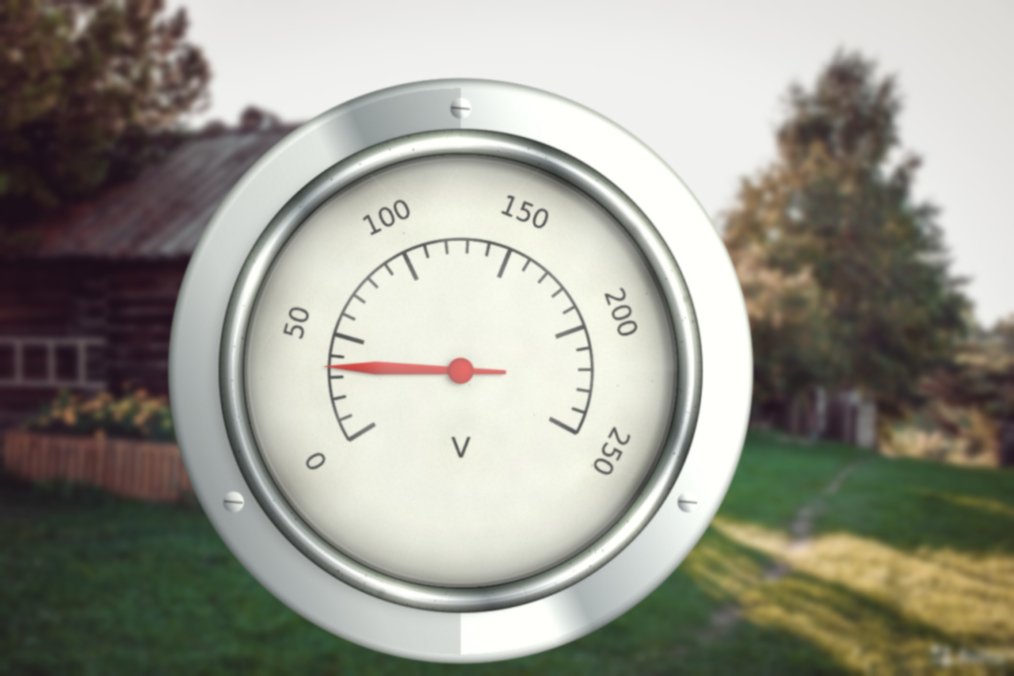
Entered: value=35 unit=V
